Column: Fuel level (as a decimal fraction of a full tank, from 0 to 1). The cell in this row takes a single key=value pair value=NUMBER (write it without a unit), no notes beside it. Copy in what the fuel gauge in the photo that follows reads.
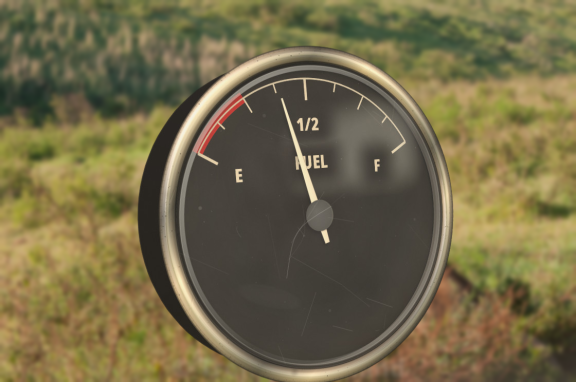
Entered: value=0.375
